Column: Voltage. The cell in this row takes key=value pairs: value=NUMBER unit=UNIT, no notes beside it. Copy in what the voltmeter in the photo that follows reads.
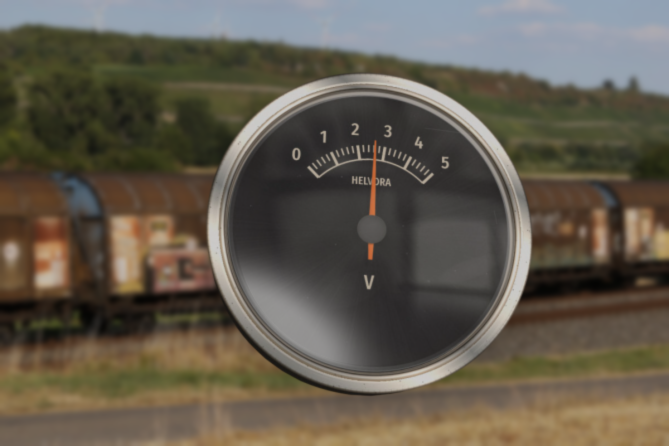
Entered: value=2.6 unit=V
